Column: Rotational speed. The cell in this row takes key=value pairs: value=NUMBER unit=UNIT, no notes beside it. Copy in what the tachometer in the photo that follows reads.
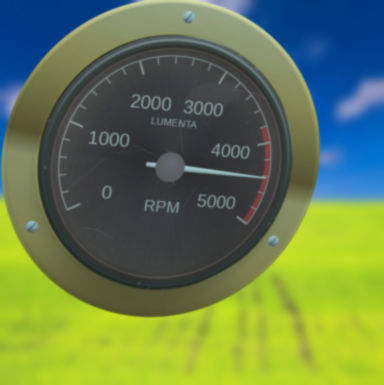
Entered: value=4400 unit=rpm
